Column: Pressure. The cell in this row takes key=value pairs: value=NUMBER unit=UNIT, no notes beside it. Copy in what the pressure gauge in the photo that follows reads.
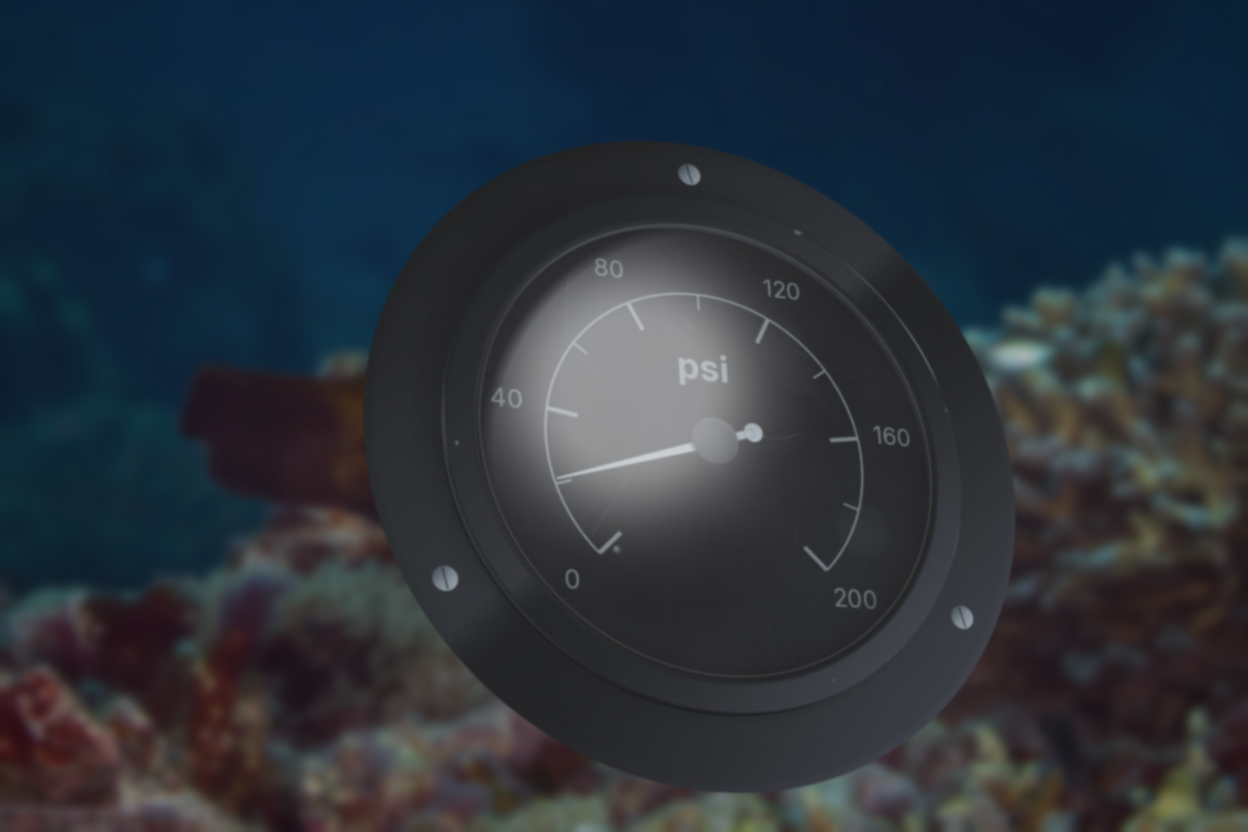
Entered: value=20 unit=psi
